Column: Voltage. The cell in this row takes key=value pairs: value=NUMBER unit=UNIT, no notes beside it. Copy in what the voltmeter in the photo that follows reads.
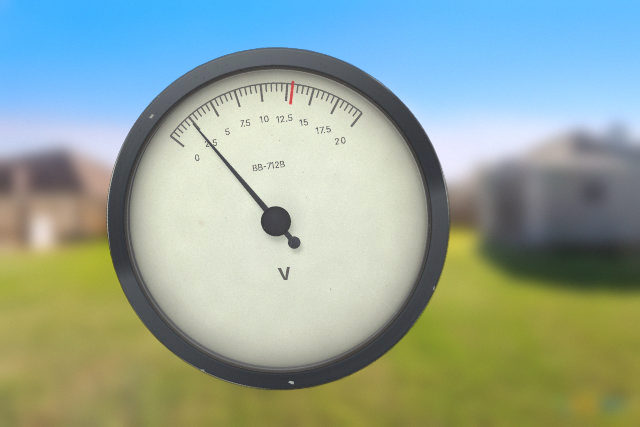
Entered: value=2.5 unit=V
